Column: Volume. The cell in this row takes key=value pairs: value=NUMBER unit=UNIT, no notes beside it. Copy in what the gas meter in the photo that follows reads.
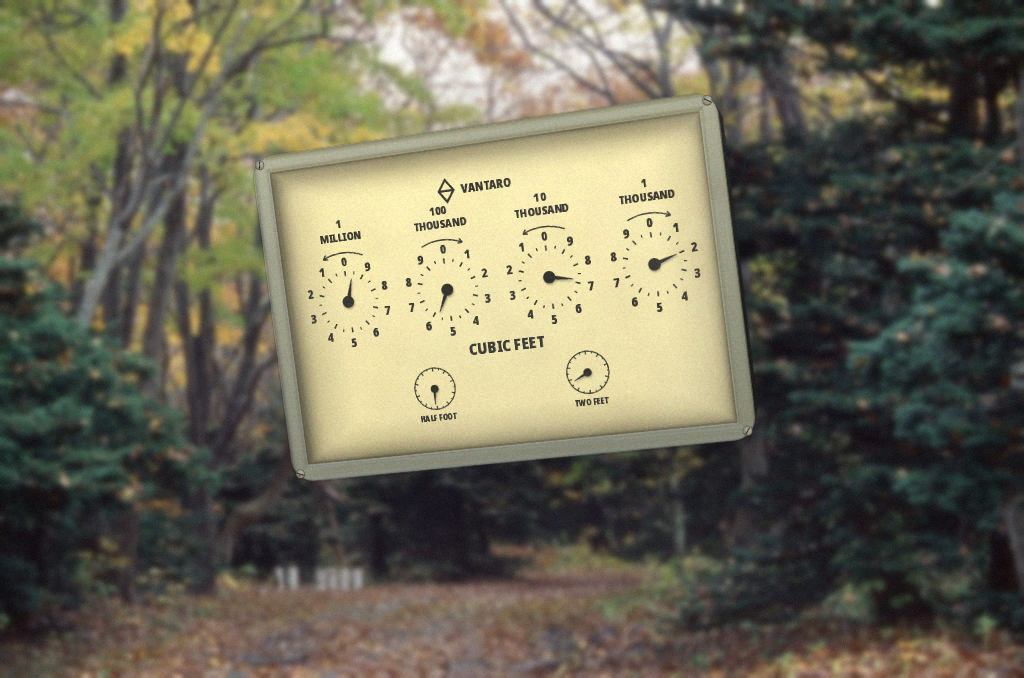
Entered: value=957200 unit=ft³
